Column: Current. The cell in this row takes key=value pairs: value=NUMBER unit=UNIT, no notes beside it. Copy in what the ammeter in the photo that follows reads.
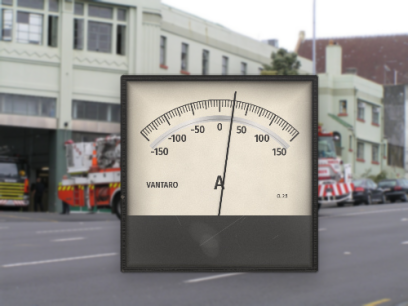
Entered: value=25 unit=A
